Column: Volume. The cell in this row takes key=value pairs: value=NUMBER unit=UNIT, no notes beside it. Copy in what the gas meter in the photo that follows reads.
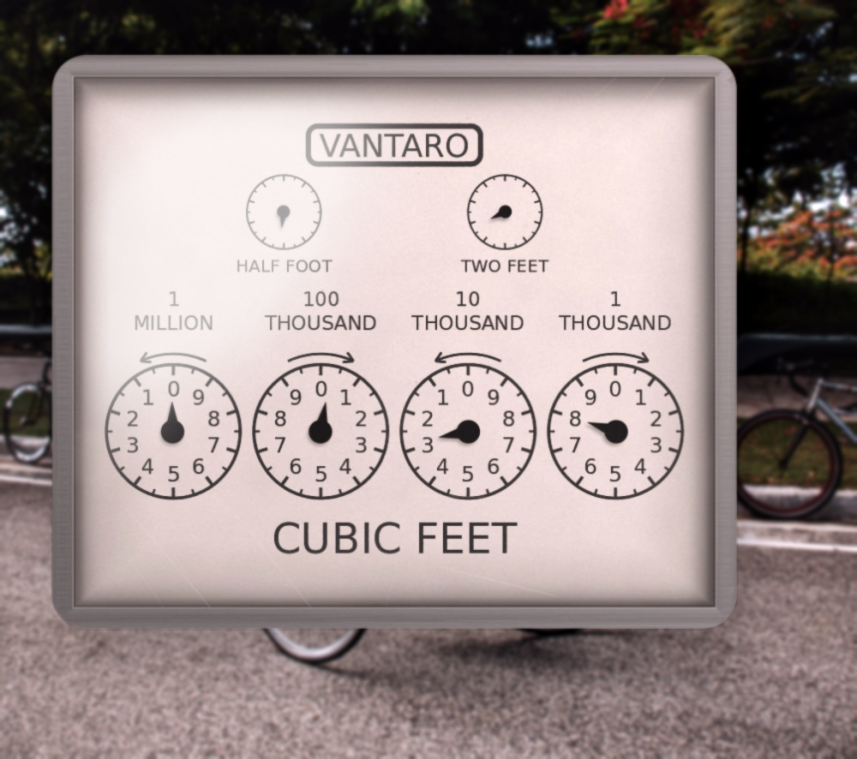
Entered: value=2800 unit=ft³
